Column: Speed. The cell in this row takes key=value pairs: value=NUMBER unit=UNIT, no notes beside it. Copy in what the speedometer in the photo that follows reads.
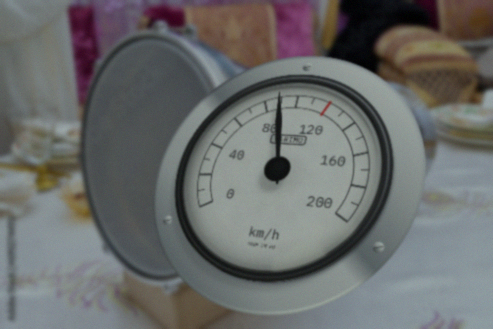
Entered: value=90 unit=km/h
